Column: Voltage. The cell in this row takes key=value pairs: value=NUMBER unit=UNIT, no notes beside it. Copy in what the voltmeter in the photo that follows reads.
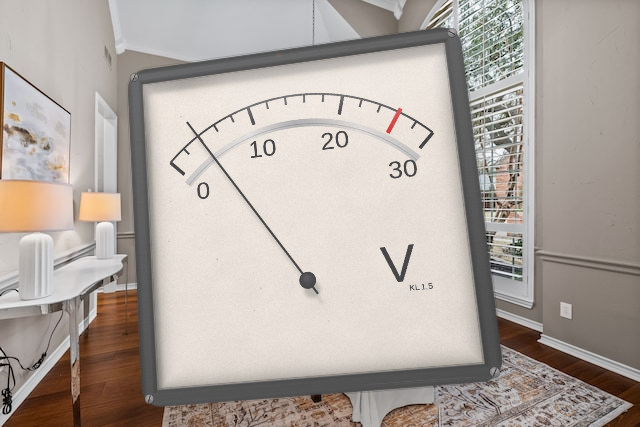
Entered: value=4 unit=V
